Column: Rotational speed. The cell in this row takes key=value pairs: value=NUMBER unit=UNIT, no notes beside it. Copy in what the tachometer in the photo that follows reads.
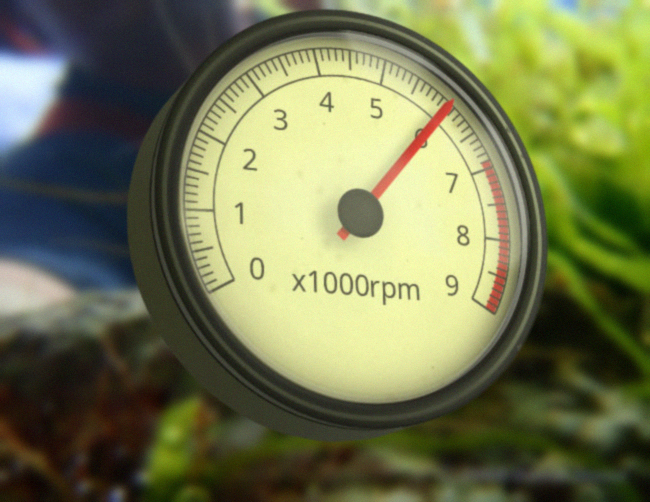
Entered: value=6000 unit=rpm
